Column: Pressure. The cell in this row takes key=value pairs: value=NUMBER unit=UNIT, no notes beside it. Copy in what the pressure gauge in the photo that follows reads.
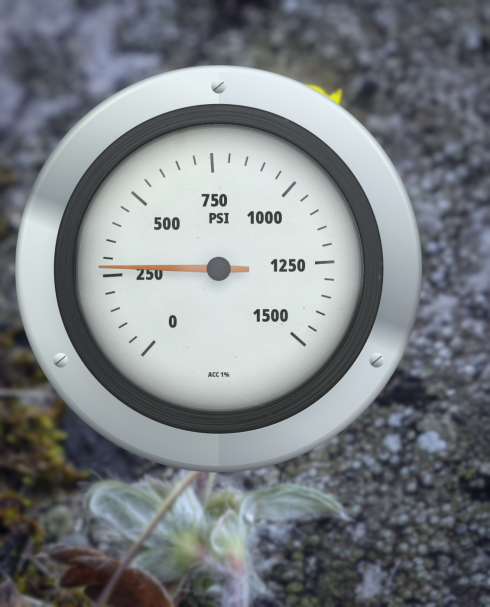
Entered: value=275 unit=psi
